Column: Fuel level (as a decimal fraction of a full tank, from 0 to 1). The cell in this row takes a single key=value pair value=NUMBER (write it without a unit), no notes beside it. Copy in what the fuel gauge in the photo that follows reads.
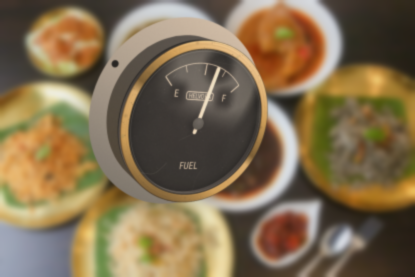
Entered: value=0.625
